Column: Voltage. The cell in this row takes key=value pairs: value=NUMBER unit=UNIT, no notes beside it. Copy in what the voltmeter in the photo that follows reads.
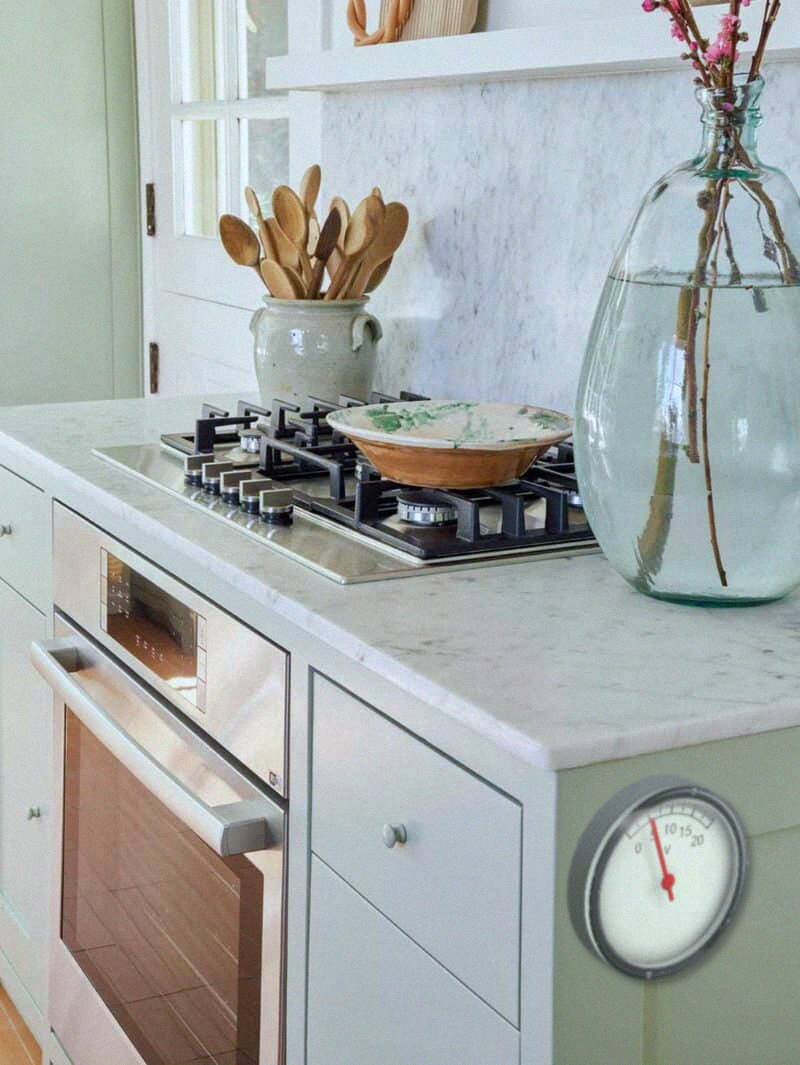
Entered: value=5 unit=V
